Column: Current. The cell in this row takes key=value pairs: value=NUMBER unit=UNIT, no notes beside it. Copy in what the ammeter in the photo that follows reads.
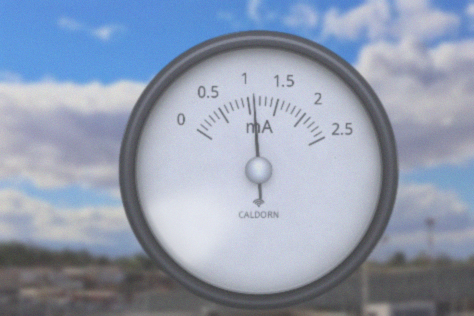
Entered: value=1.1 unit=mA
